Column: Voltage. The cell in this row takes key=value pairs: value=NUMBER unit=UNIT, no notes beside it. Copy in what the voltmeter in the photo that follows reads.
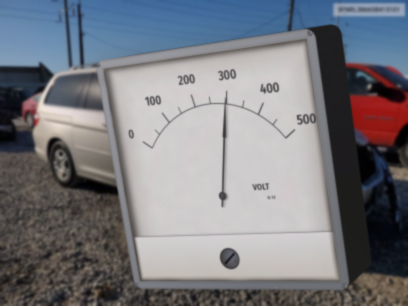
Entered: value=300 unit=V
